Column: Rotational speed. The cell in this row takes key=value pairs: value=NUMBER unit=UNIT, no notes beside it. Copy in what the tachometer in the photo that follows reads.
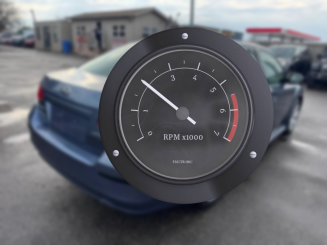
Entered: value=2000 unit=rpm
